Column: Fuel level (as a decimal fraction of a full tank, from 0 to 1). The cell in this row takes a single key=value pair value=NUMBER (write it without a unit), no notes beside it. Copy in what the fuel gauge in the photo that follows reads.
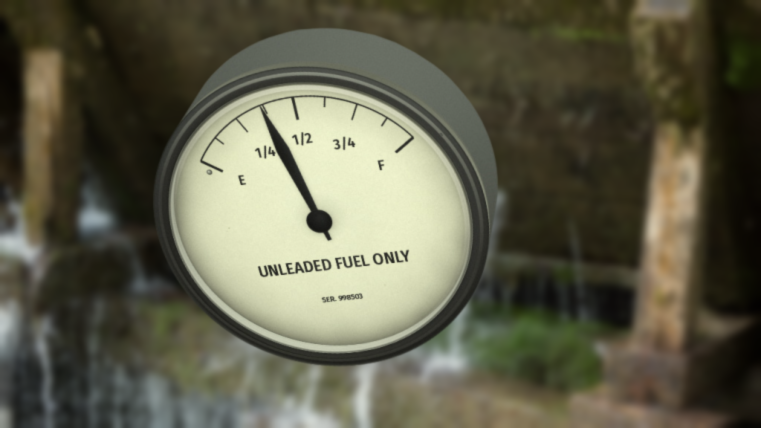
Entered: value=0.375
